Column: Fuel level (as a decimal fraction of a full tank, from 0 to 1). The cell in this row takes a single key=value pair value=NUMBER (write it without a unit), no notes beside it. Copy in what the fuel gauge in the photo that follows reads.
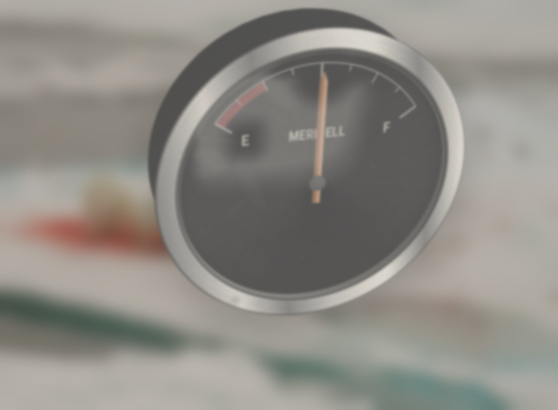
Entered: value=0.5
